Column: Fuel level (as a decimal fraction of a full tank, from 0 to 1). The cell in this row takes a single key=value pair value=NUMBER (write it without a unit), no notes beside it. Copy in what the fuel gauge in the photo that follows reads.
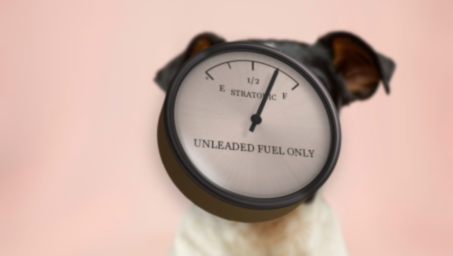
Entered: value=0.75
